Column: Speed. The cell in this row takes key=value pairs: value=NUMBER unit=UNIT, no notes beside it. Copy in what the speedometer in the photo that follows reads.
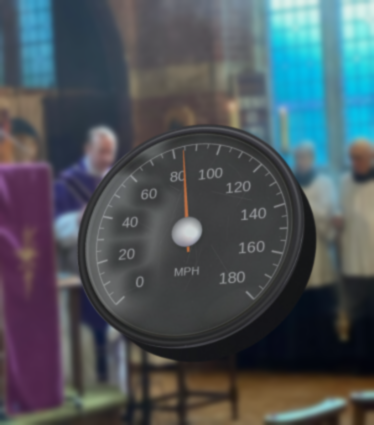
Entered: value=85 unit=mph
